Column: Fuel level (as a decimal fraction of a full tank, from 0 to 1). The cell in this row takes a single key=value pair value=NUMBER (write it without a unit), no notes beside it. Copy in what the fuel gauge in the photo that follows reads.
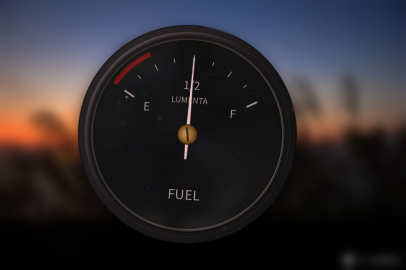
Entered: value=0.5
